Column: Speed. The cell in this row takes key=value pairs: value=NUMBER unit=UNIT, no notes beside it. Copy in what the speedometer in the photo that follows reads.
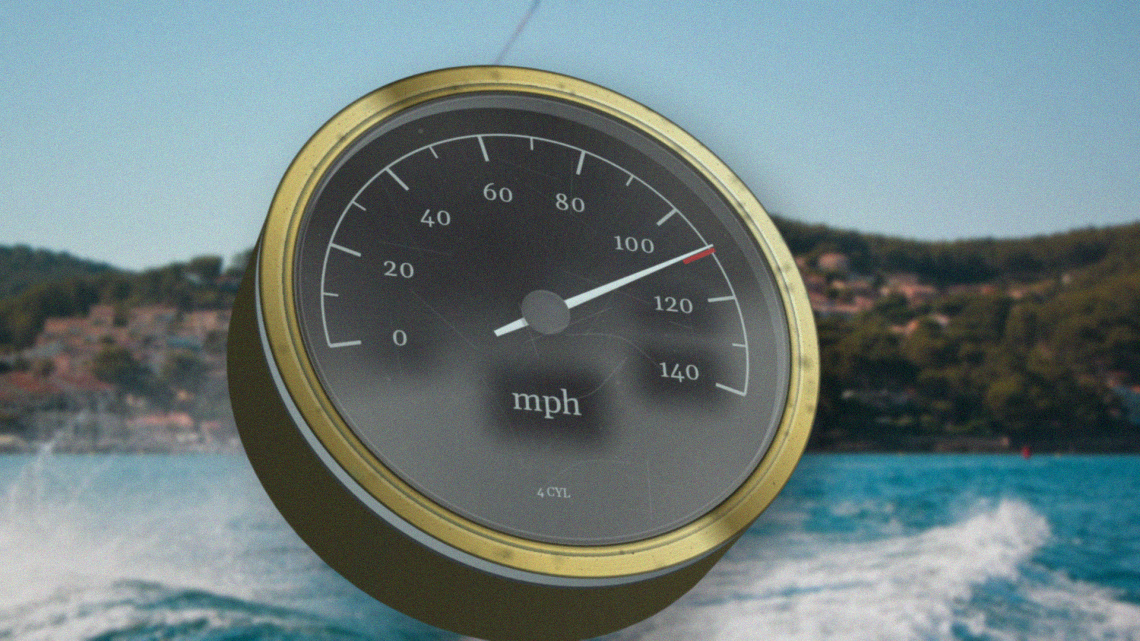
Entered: value=110 unit=mph
